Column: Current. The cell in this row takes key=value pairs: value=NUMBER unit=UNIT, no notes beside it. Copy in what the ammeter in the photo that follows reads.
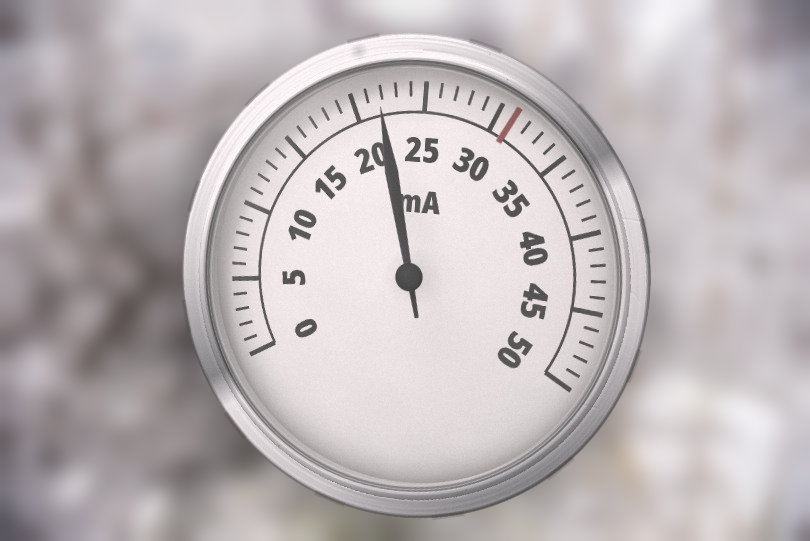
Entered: value=22 unit=mA
